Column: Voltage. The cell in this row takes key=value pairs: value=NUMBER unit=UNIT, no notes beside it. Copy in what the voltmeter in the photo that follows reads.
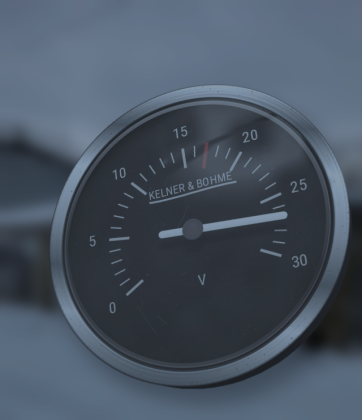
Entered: value=27 unit=V
